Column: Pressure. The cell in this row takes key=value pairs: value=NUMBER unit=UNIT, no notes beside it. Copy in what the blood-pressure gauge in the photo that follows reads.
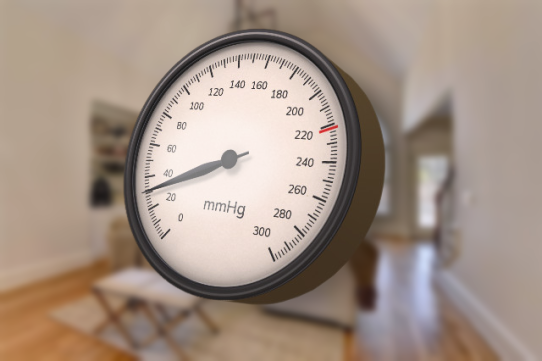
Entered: value=30 unit=mmHg
